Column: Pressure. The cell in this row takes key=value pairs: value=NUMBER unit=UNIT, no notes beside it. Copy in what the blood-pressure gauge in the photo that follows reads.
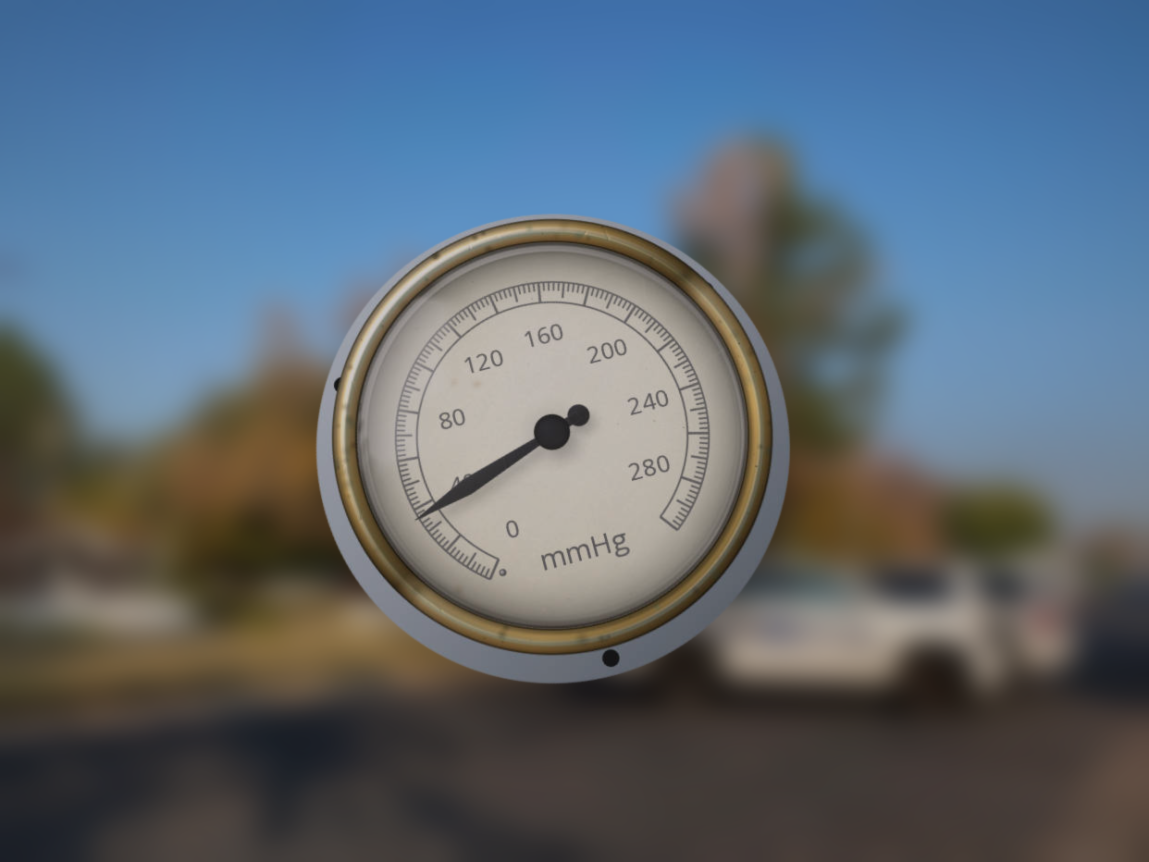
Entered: value=36 unit=mmHg
